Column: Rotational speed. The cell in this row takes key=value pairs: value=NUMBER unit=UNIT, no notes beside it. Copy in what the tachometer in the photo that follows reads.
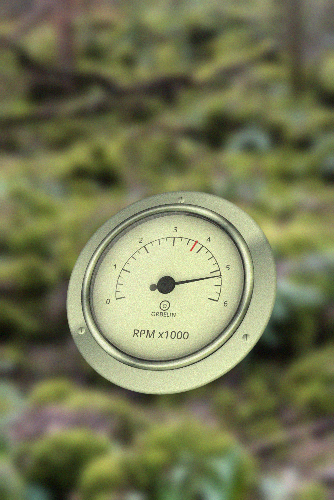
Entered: value=5250 unit=rpm
